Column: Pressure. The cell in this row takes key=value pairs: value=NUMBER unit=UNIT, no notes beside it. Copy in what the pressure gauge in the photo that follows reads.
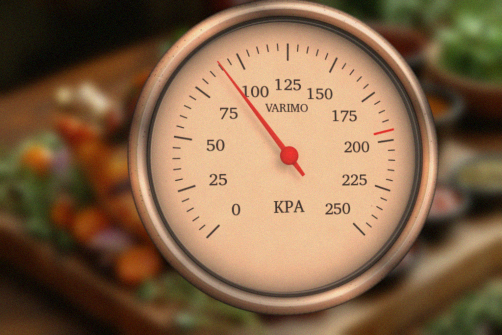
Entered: value=90 unit=kPa
